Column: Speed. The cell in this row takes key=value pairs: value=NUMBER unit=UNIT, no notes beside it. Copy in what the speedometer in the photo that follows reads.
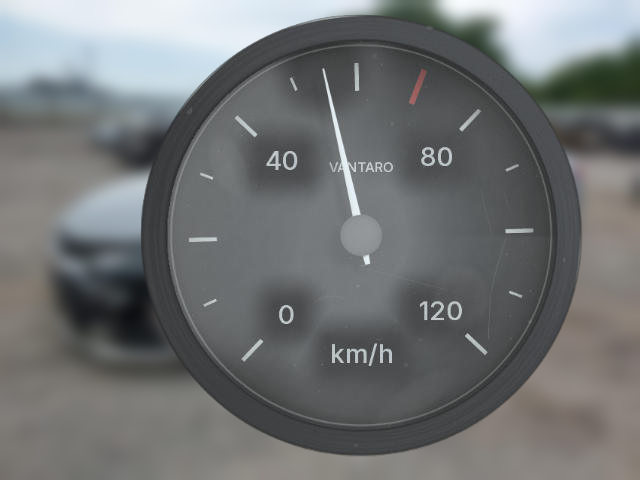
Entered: value=55 unit=km/h
